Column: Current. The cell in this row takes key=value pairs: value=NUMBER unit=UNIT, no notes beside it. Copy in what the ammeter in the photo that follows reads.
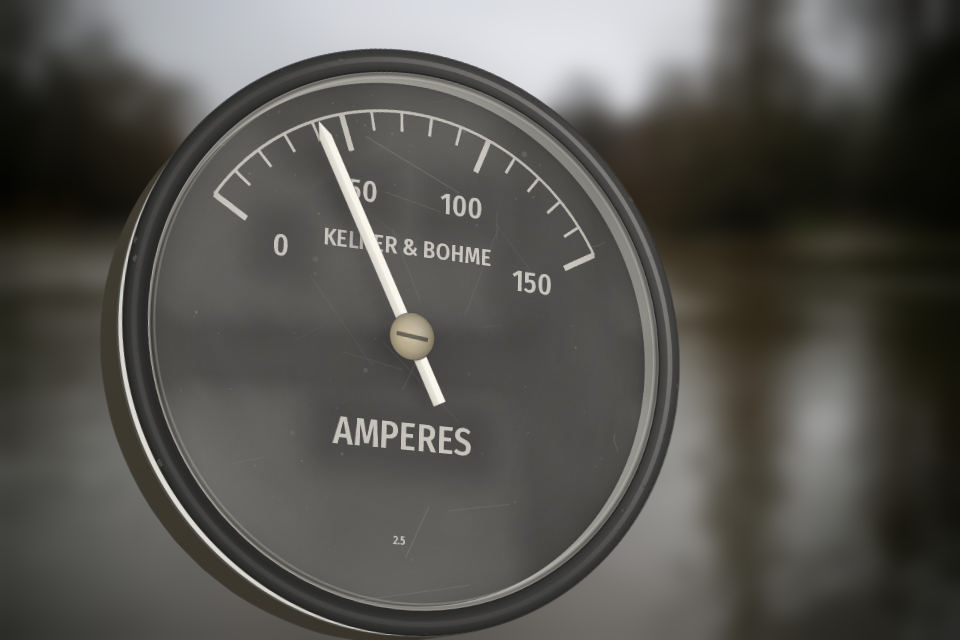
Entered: value=40 unit=A
